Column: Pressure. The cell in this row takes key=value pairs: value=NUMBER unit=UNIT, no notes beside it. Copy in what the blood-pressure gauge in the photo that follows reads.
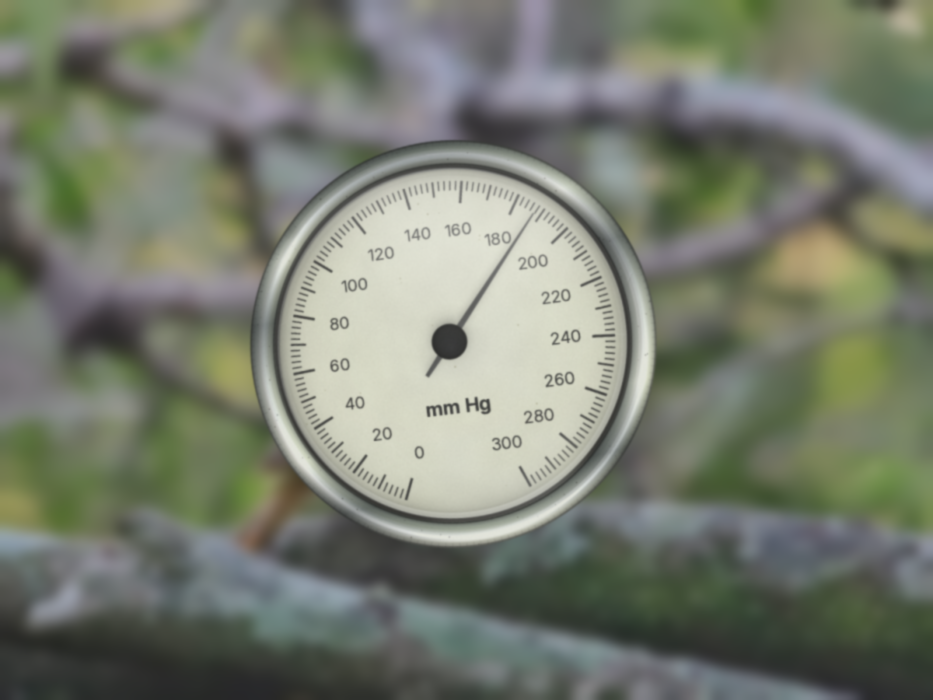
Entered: value=188 unit=mmHg
